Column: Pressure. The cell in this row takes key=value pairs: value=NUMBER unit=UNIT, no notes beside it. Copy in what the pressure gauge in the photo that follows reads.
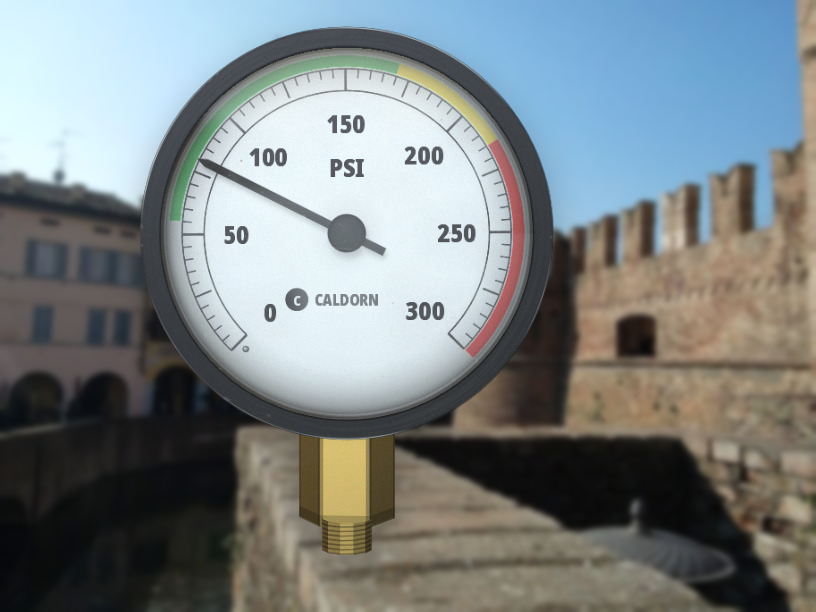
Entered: value=80 unit=psi
